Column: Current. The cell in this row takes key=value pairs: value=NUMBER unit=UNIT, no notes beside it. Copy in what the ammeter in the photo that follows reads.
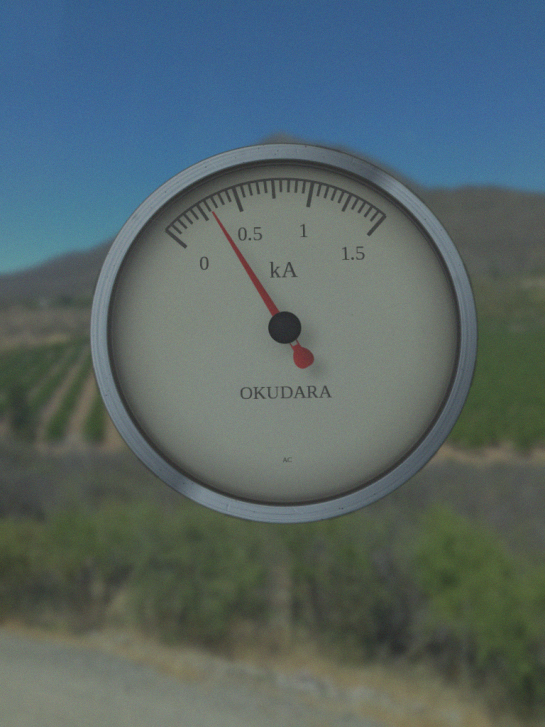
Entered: value=0.3 unit=kA
